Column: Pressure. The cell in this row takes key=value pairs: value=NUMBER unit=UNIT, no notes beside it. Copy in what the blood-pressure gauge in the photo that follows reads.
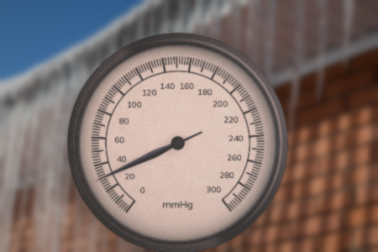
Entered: value=30 unit=mmHg
